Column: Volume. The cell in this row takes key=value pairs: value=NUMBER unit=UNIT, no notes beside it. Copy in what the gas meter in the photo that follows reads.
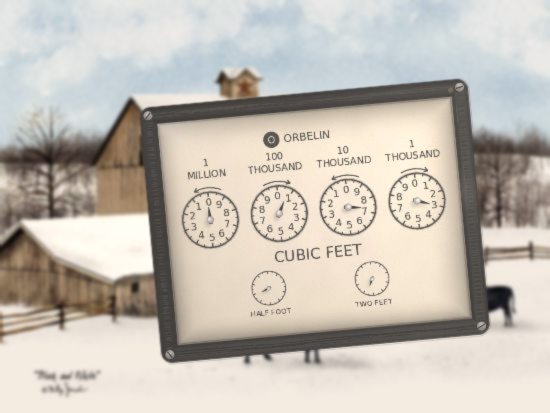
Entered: value=7300 unit=ft³
